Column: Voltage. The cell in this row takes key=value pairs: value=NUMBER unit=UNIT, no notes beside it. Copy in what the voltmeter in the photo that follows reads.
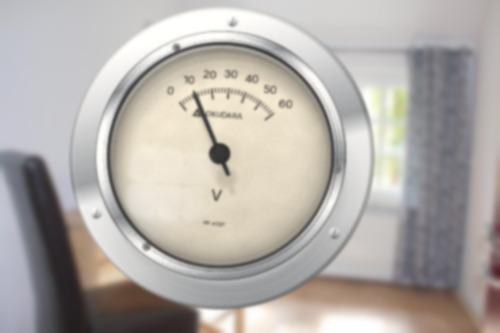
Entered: value=10 unit=V
